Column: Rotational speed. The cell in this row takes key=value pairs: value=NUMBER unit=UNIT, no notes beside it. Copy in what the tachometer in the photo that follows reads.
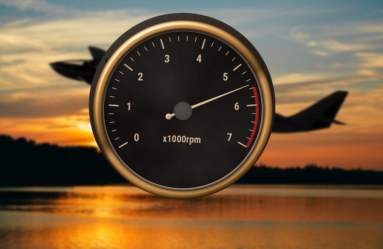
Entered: value=5500 unit=rpm
